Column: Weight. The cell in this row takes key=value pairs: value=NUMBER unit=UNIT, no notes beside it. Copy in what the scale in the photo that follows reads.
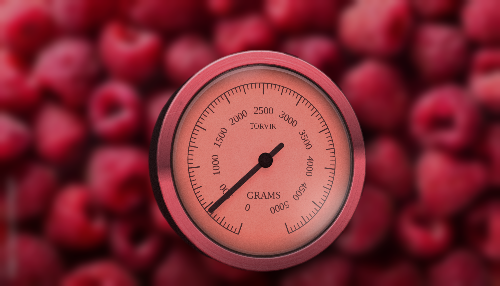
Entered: value=450 unit=g
